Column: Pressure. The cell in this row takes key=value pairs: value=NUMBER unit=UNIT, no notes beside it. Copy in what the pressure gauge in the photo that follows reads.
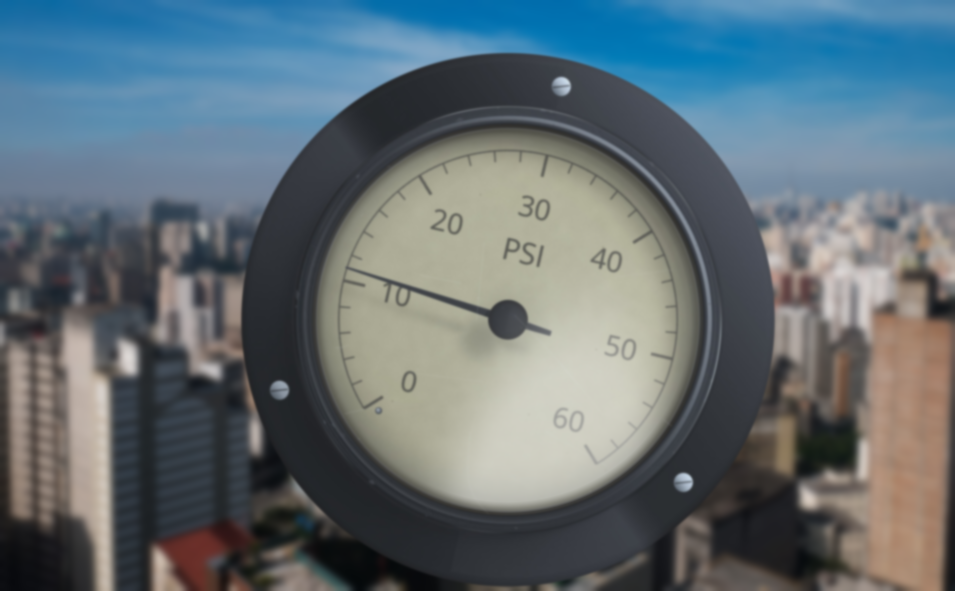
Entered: value=11 unit=psi
